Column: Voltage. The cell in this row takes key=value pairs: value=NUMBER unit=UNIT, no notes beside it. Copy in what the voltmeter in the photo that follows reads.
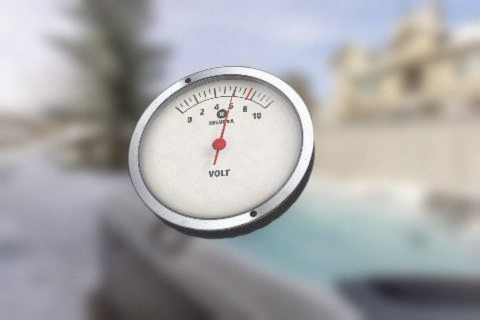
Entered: value=6 unit=V
